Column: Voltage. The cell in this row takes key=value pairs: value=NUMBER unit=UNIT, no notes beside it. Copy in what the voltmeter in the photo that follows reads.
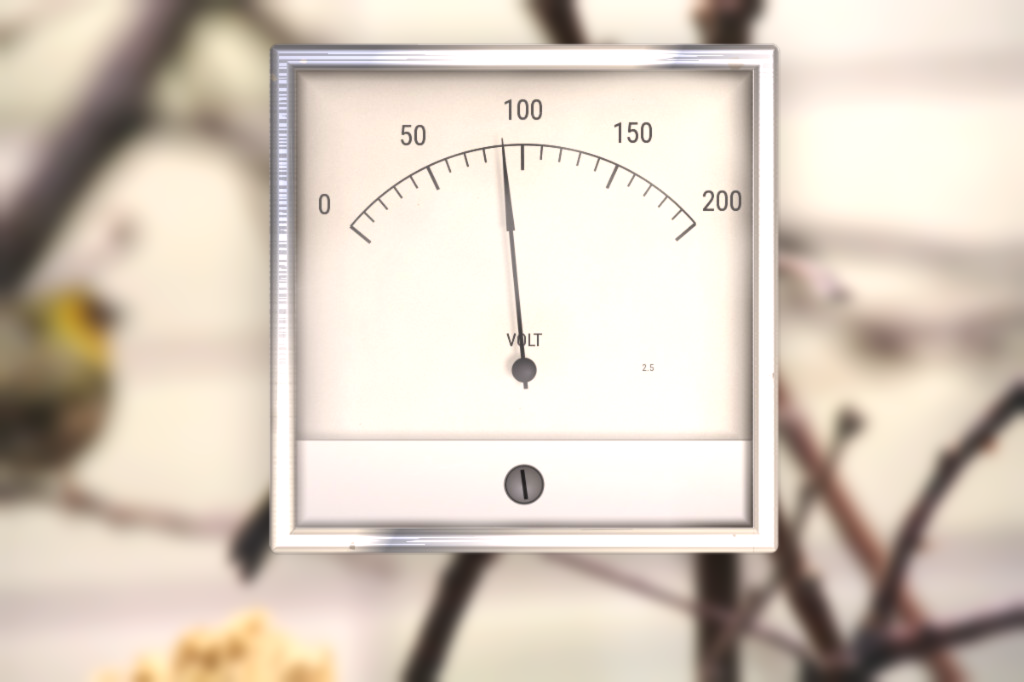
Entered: value=90 unit=V
